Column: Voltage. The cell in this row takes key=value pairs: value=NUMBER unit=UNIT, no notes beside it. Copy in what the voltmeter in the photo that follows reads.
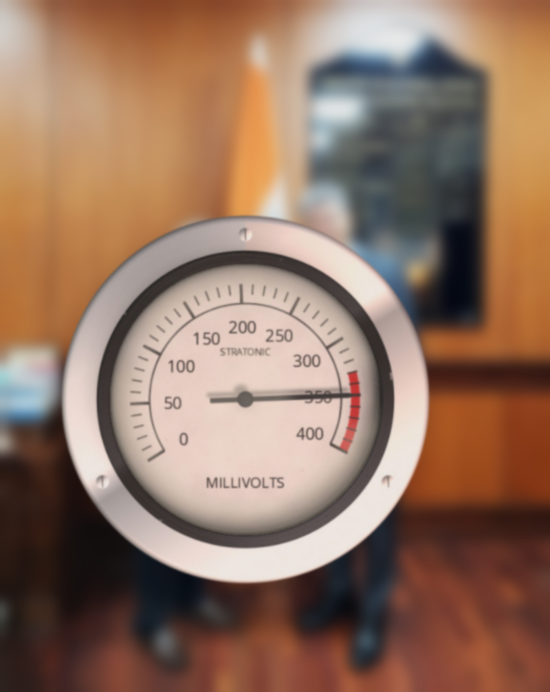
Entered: value=350 unit=mV
